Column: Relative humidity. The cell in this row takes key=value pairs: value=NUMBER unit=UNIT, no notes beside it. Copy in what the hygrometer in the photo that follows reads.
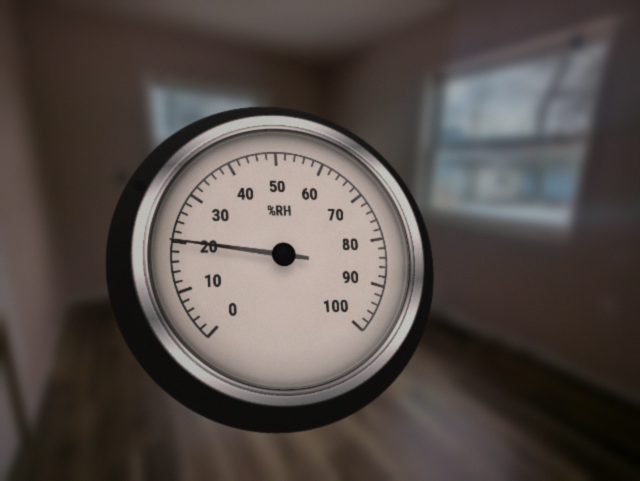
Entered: value=20 unit=%
